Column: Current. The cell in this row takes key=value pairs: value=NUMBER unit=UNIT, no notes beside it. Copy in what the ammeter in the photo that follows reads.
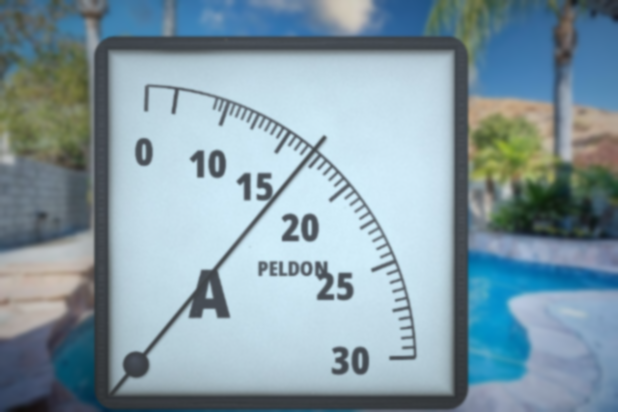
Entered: value=17 unit=A
